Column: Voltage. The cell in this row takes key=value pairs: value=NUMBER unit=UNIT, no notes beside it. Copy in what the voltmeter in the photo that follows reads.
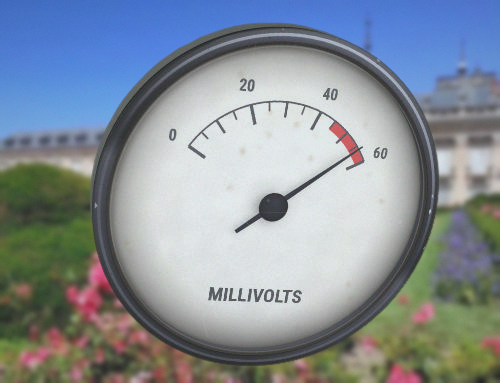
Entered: value=55 unit=mV
